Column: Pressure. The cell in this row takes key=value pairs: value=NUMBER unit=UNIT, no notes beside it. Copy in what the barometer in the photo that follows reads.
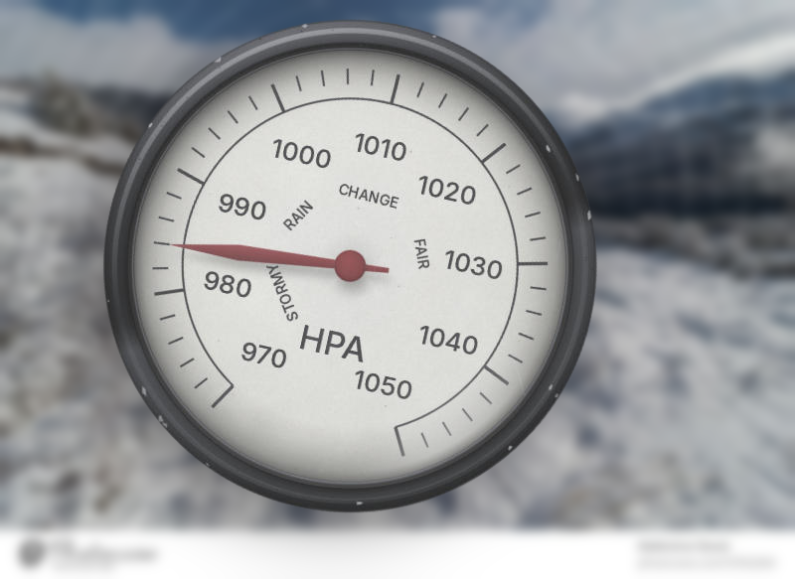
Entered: value=984 unit=hPa
